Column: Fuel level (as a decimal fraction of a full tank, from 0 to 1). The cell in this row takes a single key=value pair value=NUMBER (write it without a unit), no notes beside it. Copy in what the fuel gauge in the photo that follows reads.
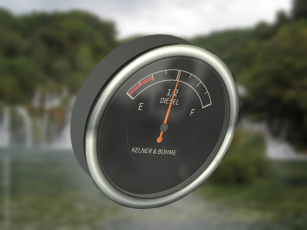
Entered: value=0.5
